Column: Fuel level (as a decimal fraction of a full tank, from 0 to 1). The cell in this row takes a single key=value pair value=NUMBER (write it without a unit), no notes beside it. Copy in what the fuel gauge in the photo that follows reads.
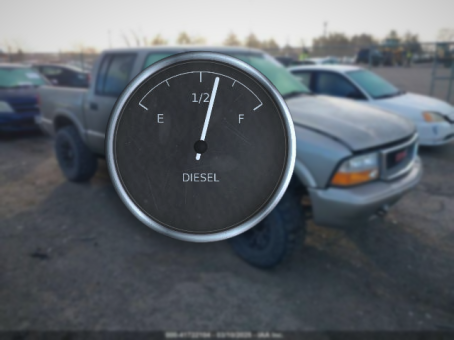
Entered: value=0.625
